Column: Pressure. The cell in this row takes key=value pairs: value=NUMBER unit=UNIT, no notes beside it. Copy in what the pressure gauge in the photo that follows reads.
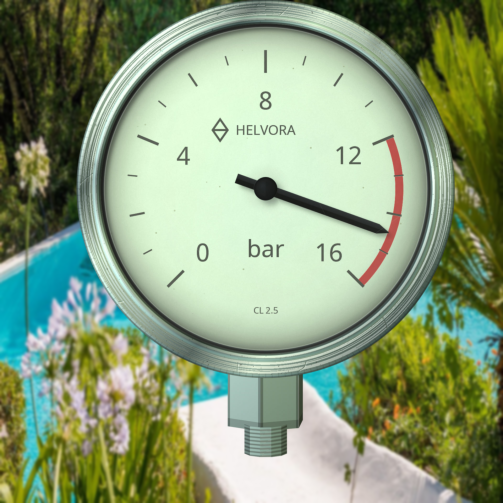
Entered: value=14.5 unit=bar
